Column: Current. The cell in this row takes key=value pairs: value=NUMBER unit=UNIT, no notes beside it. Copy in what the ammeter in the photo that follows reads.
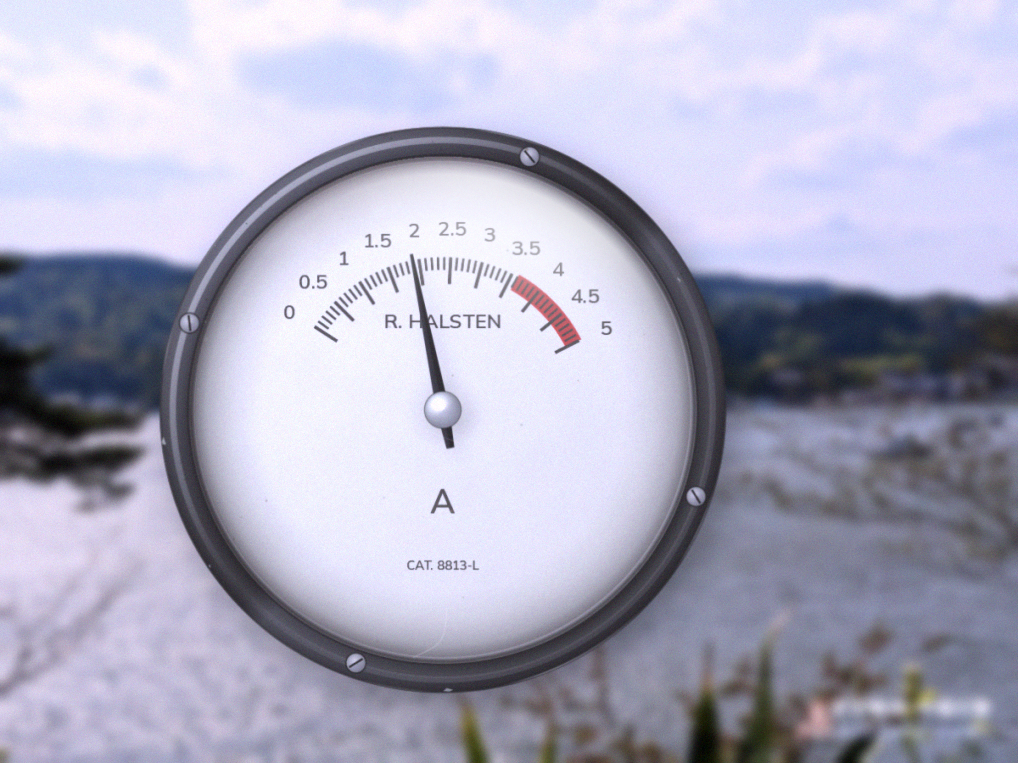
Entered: value=1.9 unit=A
